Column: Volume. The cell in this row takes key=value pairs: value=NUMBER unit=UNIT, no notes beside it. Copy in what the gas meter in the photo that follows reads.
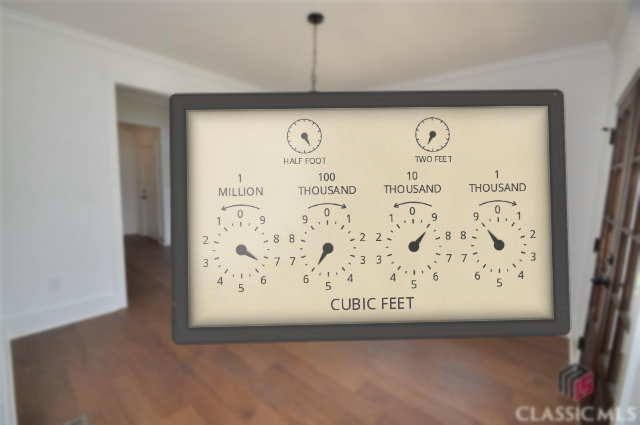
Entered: value=658900 unit=ft³
